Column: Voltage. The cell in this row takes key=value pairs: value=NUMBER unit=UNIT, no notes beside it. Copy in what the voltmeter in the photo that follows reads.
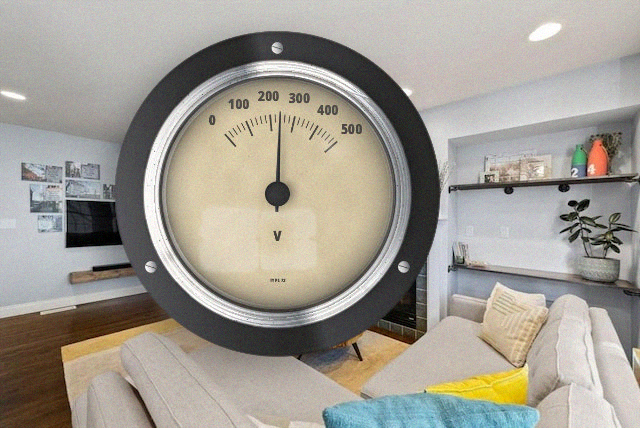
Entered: value=240 unit=V
